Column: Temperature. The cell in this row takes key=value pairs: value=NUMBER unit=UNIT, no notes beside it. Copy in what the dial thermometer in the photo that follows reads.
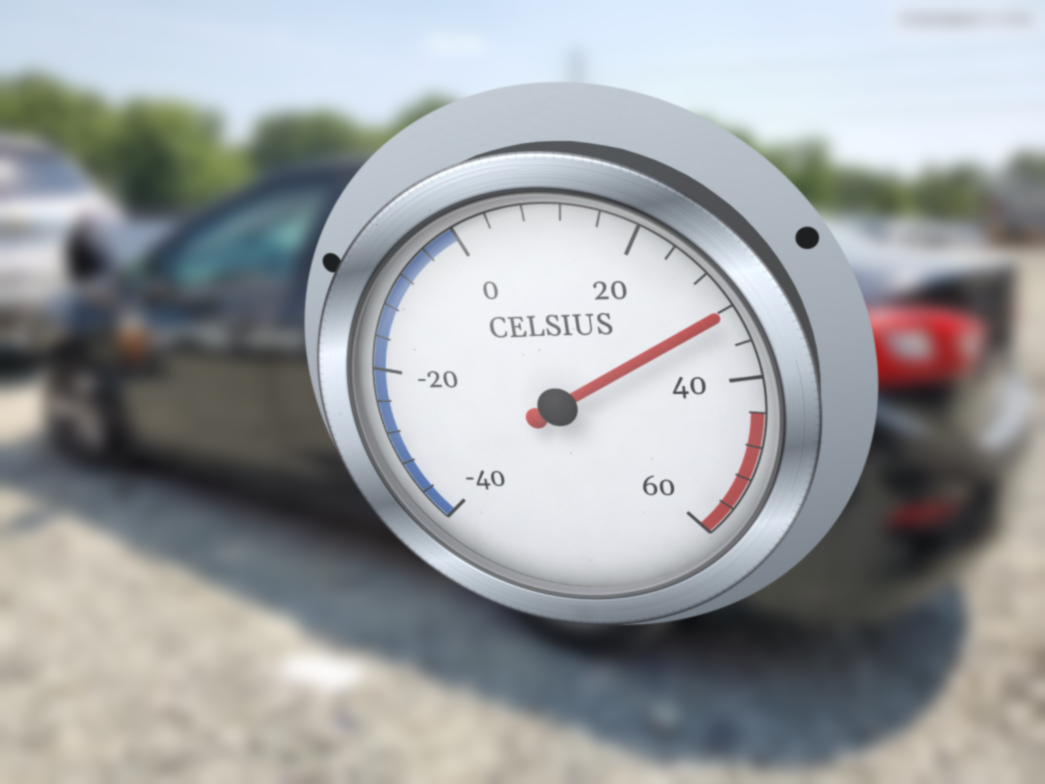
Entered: value=32 unit=°C
